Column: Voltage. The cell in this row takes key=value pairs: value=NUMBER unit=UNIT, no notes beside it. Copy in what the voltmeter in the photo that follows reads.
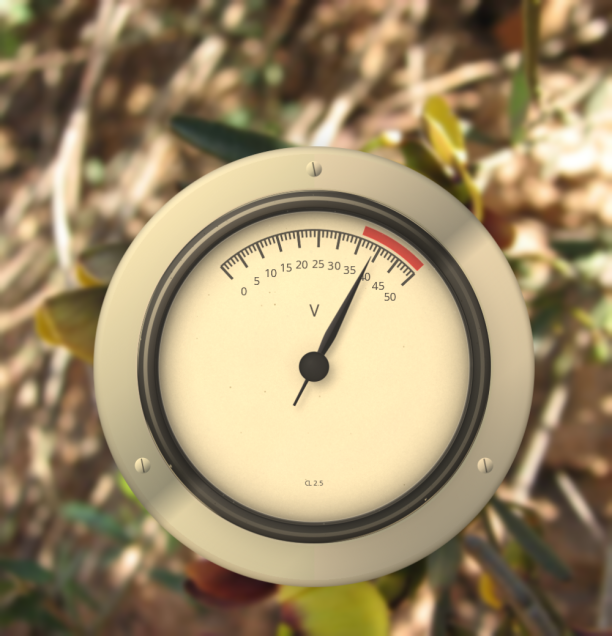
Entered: value=39 unit=V
